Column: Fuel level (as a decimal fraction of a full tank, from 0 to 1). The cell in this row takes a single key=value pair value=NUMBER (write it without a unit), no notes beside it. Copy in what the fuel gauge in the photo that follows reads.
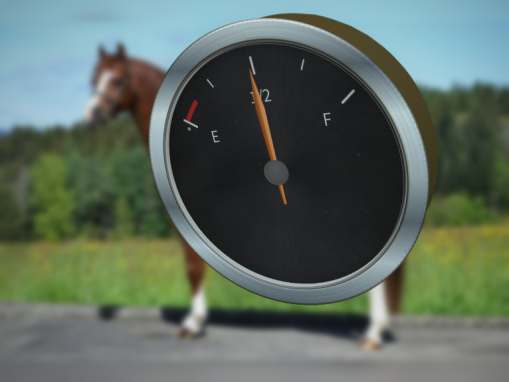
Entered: value=0.5
